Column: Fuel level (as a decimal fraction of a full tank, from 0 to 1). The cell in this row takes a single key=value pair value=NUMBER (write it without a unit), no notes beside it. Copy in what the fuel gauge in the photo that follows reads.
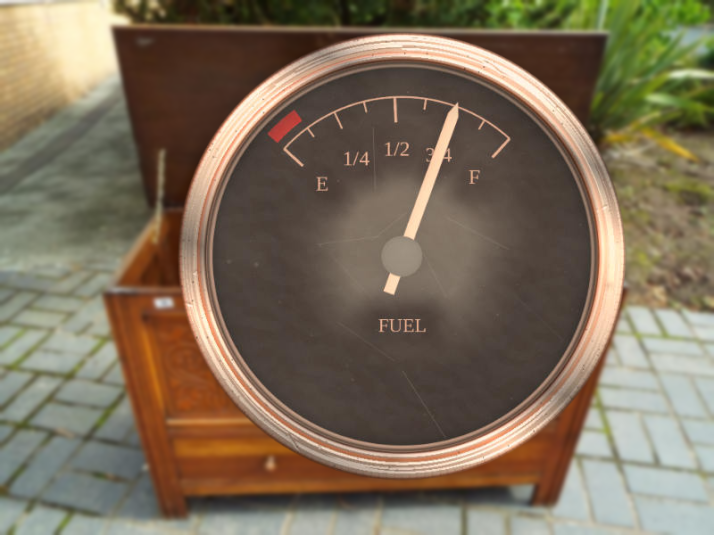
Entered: value=0.75
